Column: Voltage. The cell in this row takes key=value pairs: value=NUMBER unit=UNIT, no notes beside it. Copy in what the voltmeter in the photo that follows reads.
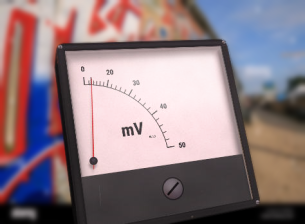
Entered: value=10 unit=mV
